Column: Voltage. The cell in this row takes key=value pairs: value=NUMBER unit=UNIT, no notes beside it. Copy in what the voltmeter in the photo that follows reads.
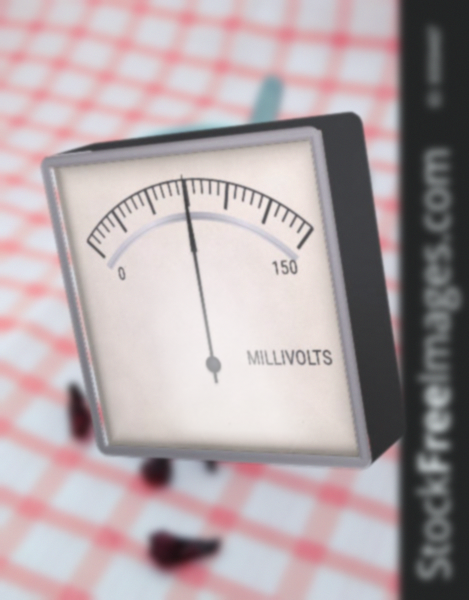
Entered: value=75 unit=mV
